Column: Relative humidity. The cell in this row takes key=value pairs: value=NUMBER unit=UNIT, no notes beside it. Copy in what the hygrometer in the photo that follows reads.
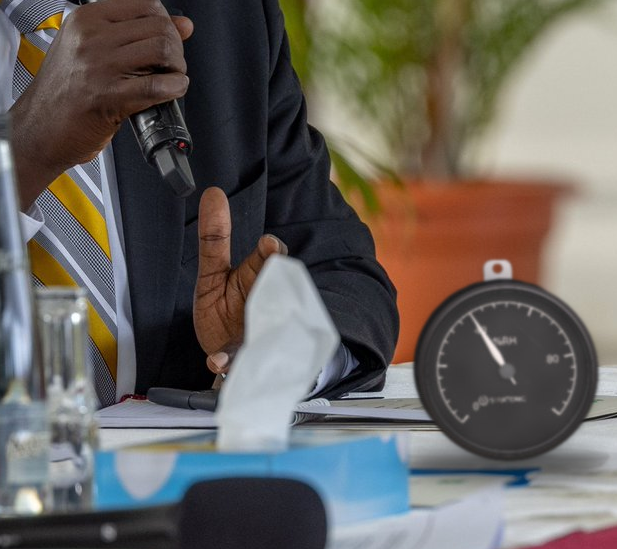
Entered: value=40 unit=%
